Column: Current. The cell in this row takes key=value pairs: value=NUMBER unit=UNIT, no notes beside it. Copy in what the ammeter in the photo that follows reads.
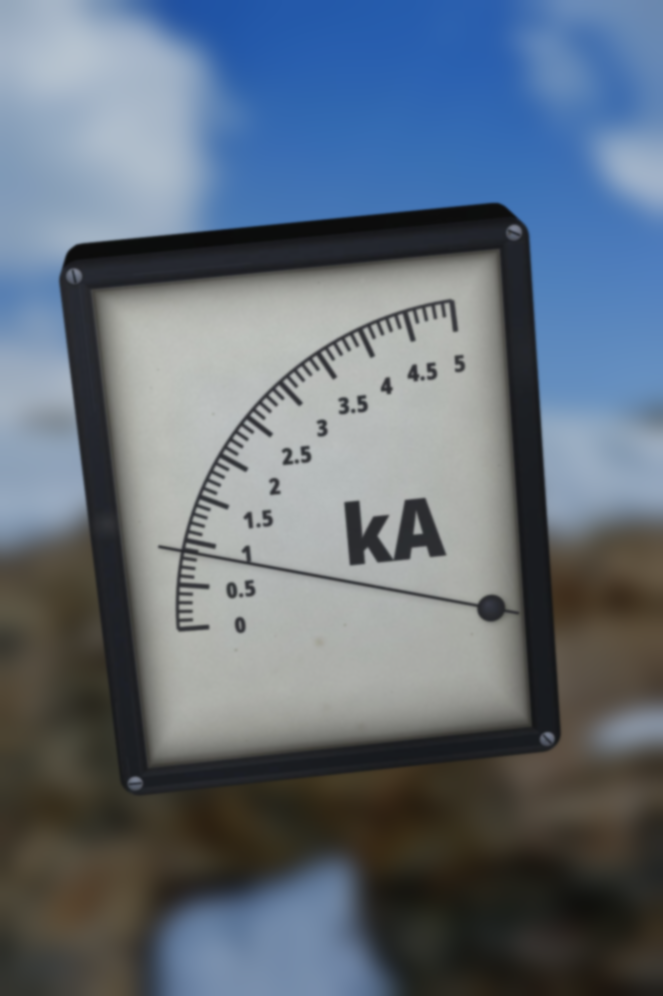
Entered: value=0.9 unit=kA
